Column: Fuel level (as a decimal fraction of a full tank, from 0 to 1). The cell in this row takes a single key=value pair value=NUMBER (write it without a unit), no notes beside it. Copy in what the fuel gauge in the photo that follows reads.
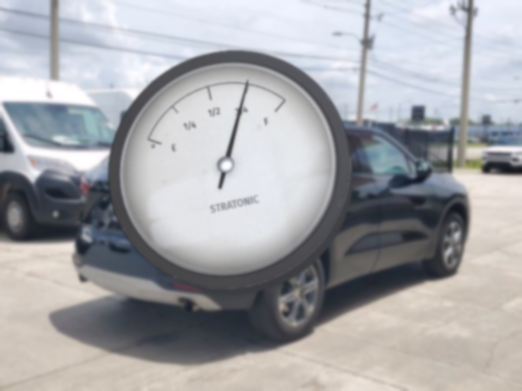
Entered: value=0.75
